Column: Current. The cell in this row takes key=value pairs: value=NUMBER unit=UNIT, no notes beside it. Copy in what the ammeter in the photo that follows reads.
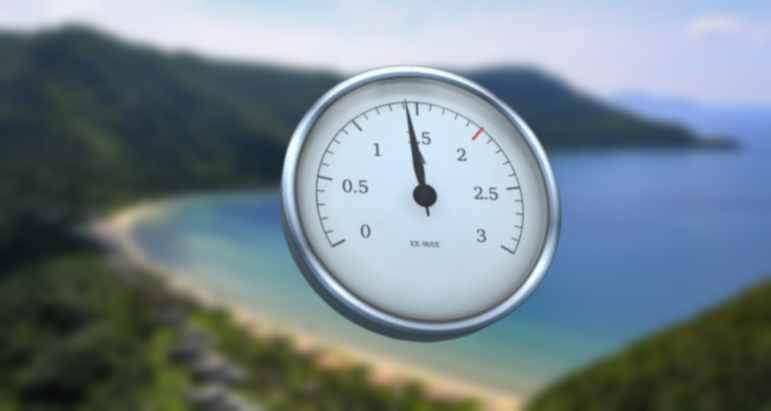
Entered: value=1.4 unit=A
